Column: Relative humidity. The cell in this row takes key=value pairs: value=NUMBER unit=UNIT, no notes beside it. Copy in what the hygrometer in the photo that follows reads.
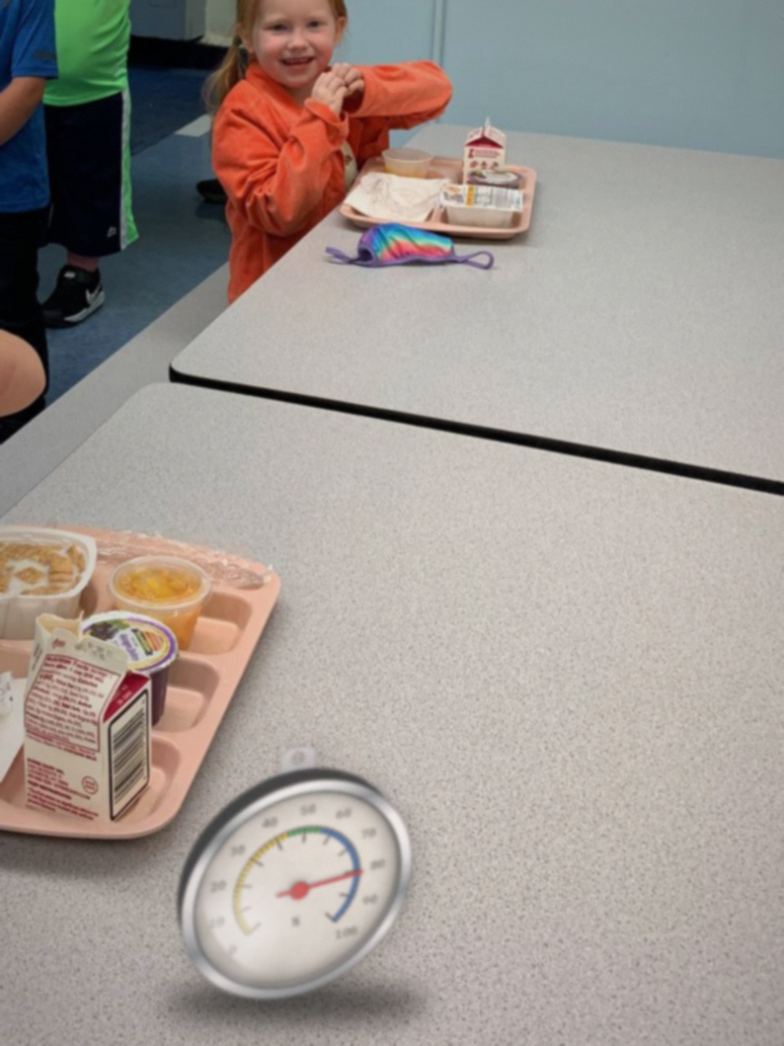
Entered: value=80 unit=%
